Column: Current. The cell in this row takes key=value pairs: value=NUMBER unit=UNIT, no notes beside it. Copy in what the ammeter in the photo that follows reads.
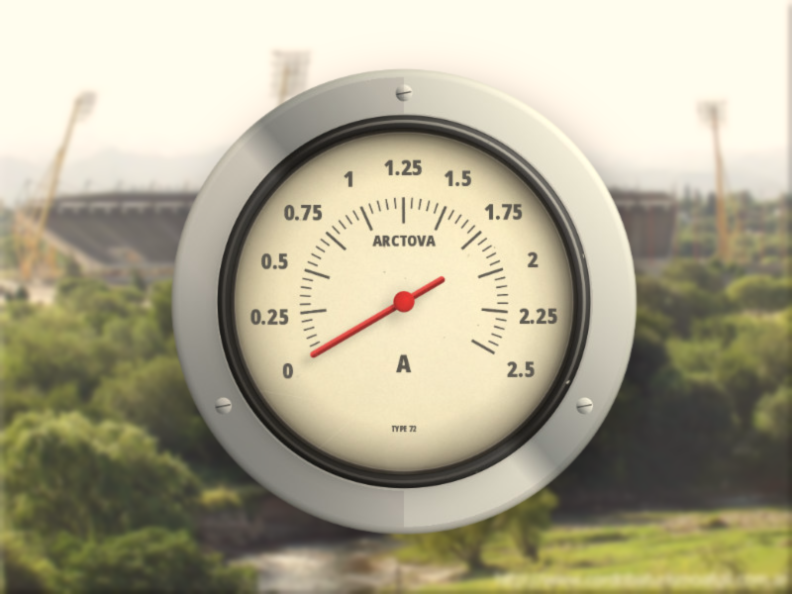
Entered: value=0 unit=A
